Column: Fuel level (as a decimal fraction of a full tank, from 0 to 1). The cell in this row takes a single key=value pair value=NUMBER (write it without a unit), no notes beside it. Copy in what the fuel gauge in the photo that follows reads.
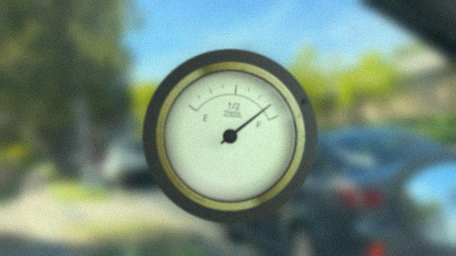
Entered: value=0.875
